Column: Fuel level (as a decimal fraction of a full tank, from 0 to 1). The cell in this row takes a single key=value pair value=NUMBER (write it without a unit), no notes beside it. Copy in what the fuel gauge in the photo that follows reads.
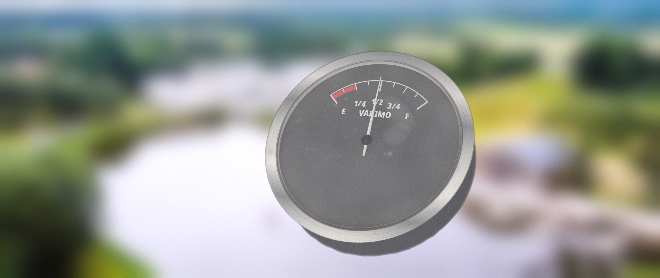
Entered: value=0.5
